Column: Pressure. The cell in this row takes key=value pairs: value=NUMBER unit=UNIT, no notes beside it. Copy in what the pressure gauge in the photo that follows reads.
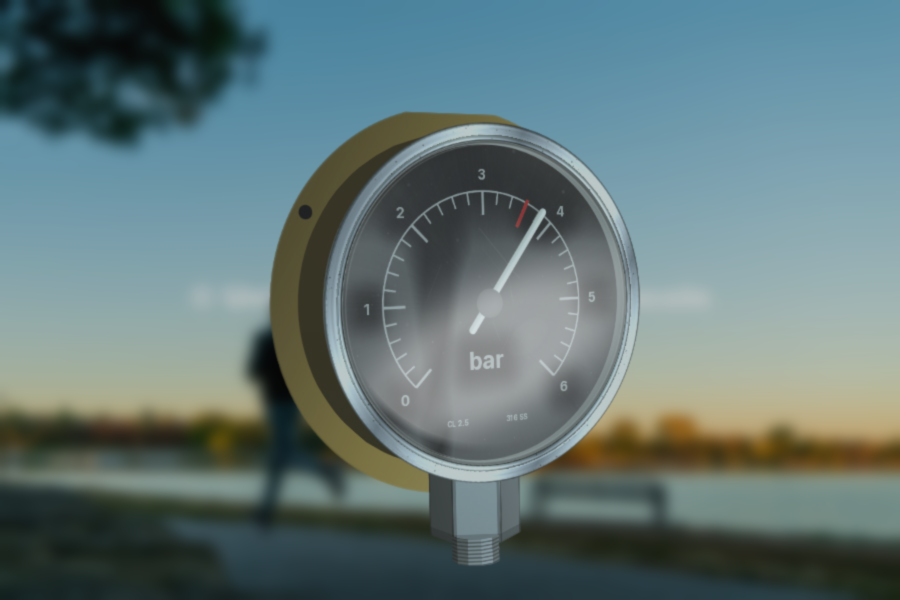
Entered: value=3.8 unit=bar
